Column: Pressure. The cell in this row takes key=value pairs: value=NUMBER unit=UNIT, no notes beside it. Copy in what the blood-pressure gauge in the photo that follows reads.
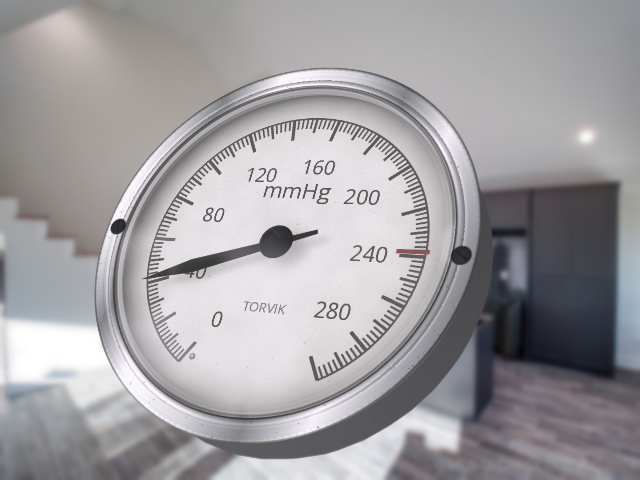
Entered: value=40 unit=mmHg
